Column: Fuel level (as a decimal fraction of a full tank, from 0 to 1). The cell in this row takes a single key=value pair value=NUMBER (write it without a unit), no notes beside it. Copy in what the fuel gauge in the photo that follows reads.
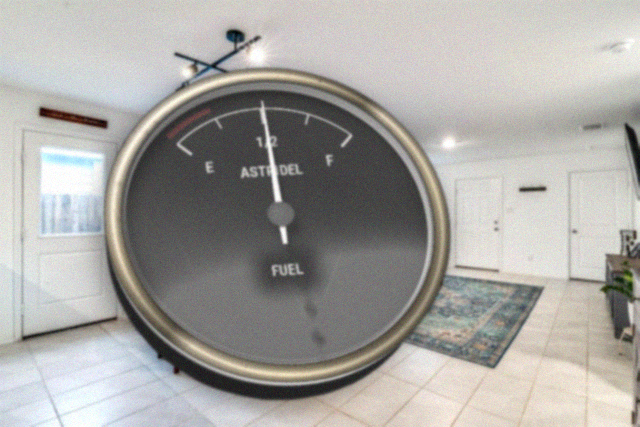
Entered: value=0.5
